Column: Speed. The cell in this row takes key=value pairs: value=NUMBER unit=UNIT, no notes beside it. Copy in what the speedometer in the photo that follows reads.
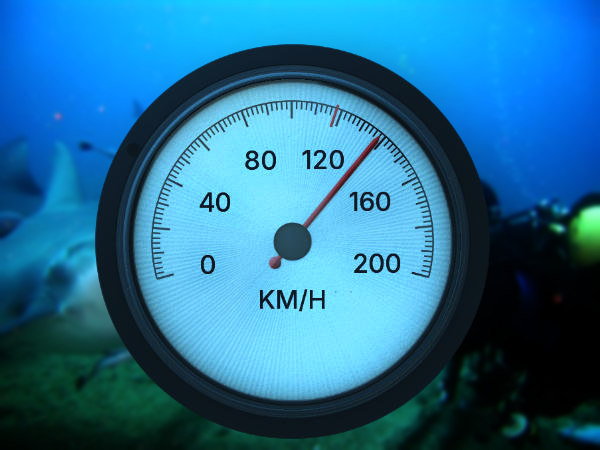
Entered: value=138 unit=km/h
